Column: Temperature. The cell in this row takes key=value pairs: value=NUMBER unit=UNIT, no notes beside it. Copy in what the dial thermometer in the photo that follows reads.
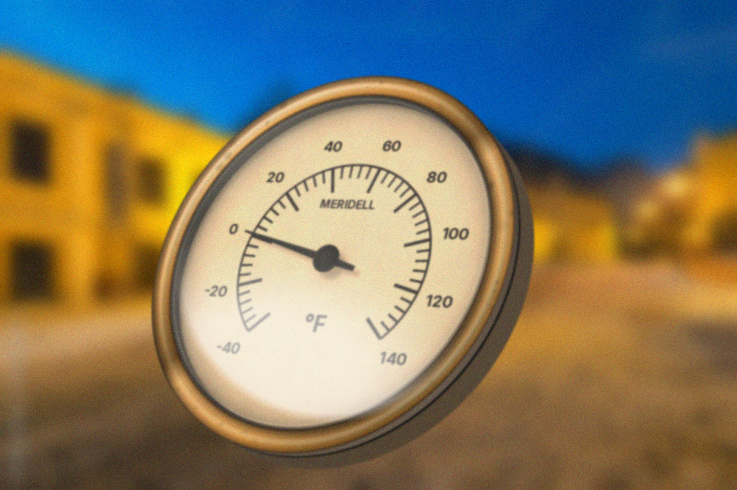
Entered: value=0 unit=°F
